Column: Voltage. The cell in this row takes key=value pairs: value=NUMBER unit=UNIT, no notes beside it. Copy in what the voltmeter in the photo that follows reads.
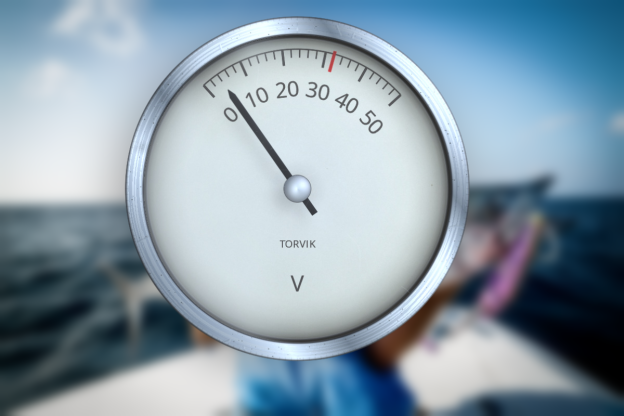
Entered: value=4 unit=V
